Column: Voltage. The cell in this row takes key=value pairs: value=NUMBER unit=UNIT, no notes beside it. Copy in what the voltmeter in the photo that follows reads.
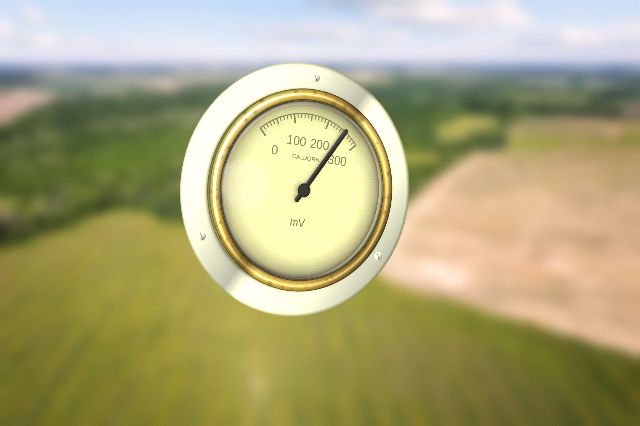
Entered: value=250 unit=mV
